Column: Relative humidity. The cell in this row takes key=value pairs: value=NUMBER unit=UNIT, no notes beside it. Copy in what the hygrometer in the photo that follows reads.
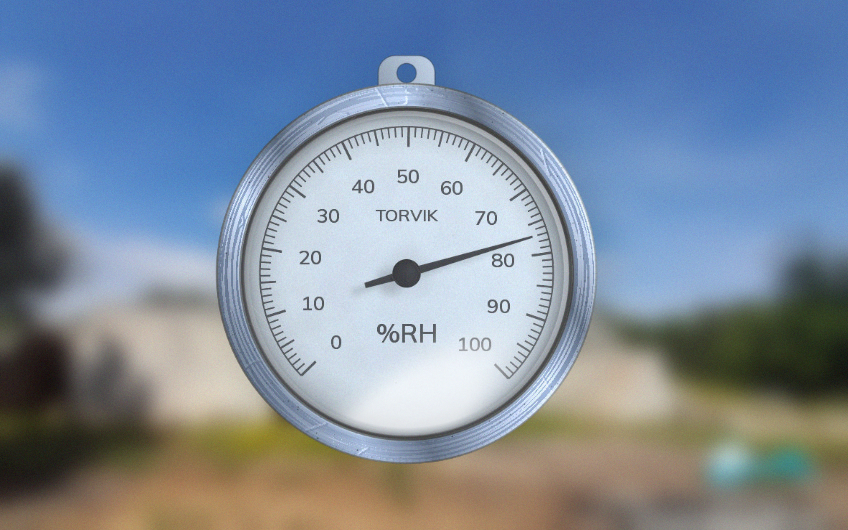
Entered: value=77 unit=%
